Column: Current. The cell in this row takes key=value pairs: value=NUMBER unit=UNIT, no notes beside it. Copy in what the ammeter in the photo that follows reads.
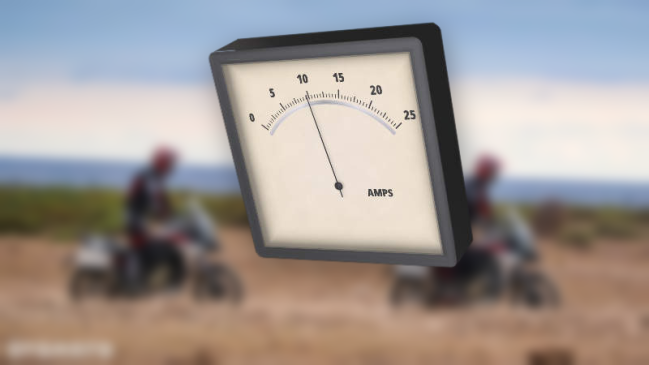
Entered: value=10 unit=A
